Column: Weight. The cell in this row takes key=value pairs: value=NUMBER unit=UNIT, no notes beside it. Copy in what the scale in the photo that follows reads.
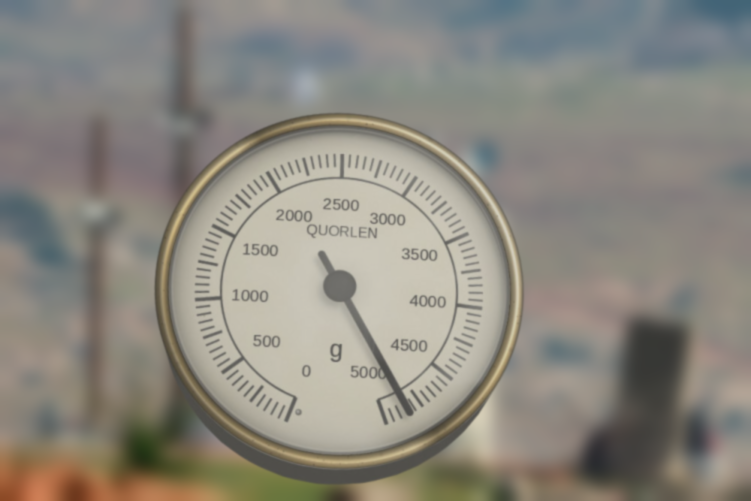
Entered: value=4850 unit=g
